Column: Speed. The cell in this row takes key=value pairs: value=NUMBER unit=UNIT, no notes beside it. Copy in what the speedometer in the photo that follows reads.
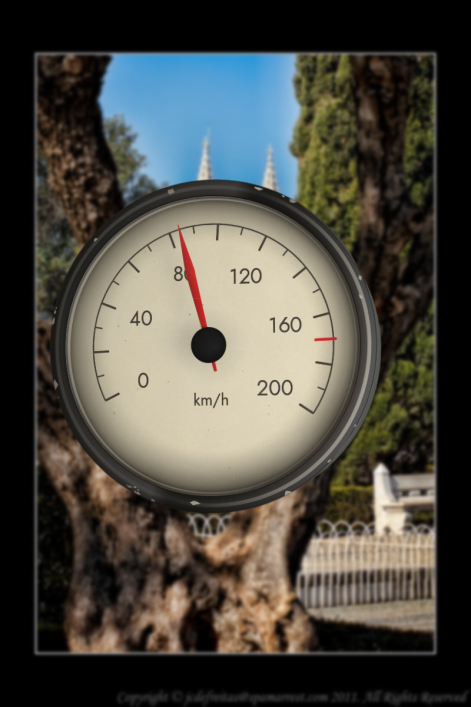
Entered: value=85 unit=km/h
